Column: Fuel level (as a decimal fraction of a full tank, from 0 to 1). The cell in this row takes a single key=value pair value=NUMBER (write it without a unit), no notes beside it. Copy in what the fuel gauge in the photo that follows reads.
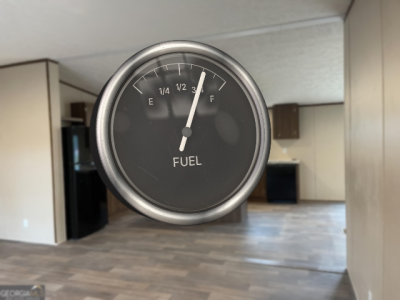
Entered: value=0.75
